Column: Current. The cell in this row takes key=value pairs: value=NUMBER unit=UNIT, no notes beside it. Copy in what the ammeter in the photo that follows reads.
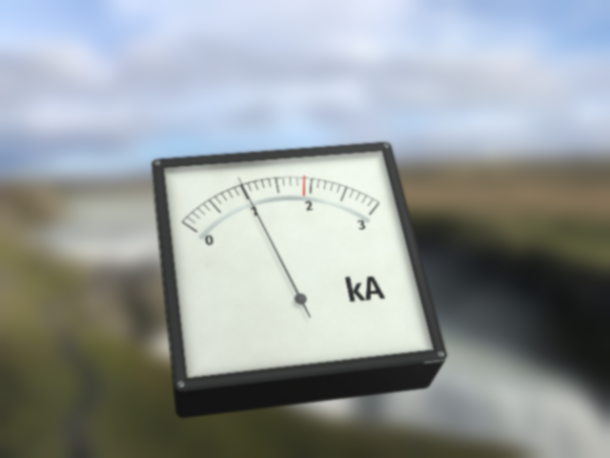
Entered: value=1 unit=kA
